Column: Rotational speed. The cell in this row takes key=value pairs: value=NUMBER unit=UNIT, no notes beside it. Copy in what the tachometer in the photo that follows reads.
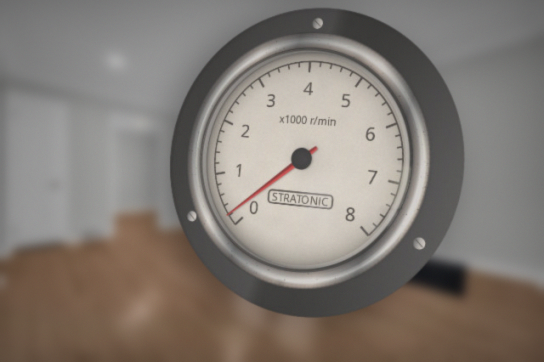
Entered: value=200 unit=rpm
